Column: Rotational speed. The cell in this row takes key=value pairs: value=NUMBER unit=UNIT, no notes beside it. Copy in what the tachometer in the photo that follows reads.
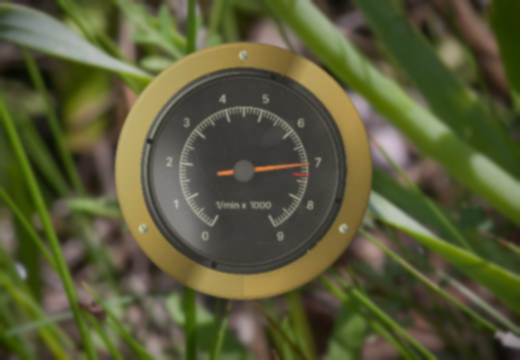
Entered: value=7000 unit=rpm
